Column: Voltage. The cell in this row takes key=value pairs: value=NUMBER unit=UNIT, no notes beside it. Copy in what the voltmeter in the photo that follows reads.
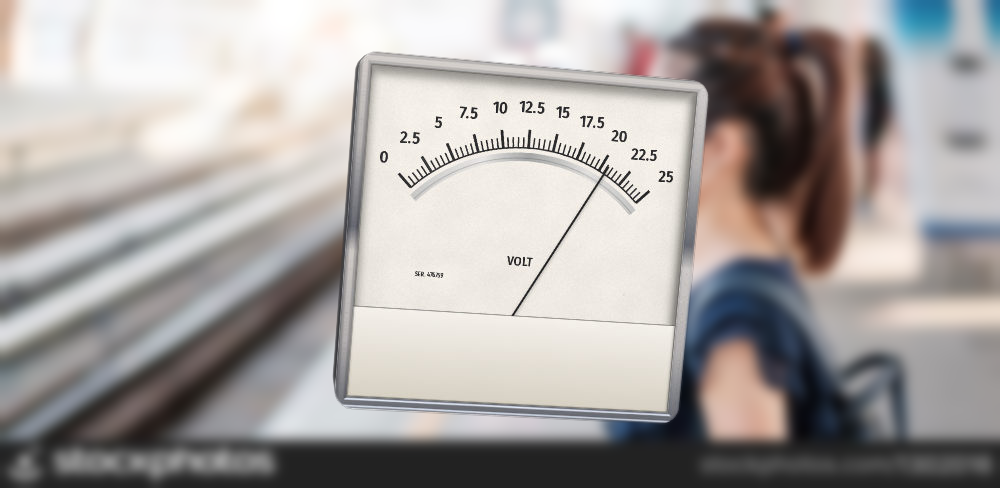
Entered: value=20.5 unit=V
